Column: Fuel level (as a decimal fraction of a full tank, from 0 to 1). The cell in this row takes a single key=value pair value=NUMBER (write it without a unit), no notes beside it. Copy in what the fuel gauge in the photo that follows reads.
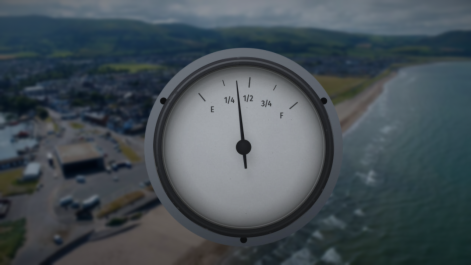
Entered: value=0.375
